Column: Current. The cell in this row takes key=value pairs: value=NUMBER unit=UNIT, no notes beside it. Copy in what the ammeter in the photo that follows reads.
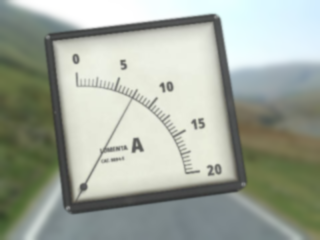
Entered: value=7.5 unit=A
